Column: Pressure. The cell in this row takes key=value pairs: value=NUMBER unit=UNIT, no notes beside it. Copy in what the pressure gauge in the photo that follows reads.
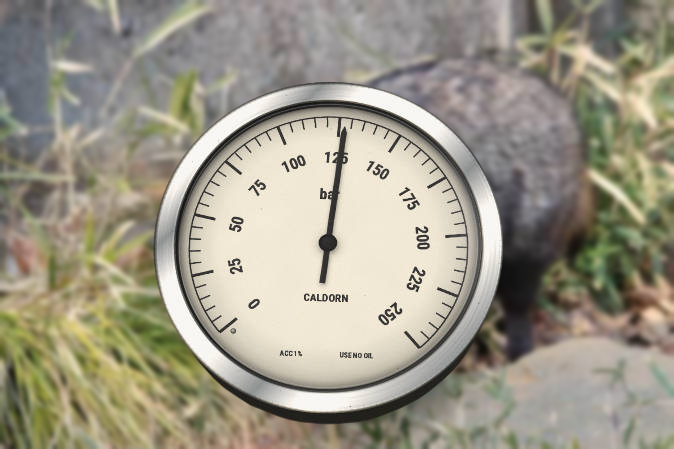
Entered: value=127.5 unit=bar
